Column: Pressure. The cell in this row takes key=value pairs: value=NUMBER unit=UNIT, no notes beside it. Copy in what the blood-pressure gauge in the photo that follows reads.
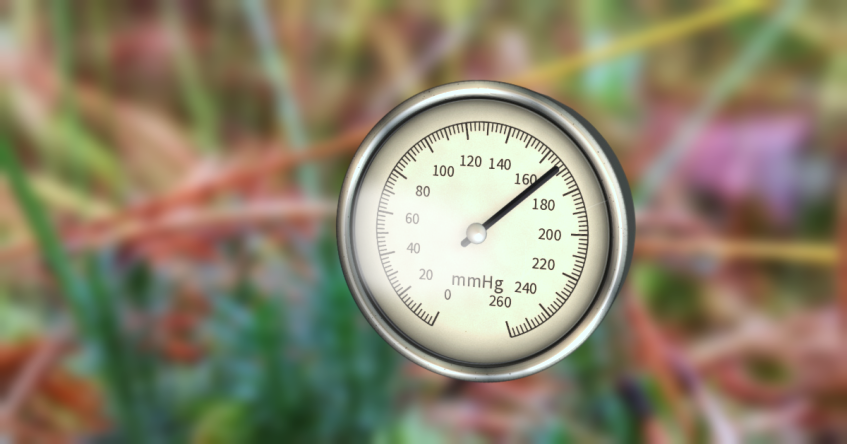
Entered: value=168 unit=mmHg
